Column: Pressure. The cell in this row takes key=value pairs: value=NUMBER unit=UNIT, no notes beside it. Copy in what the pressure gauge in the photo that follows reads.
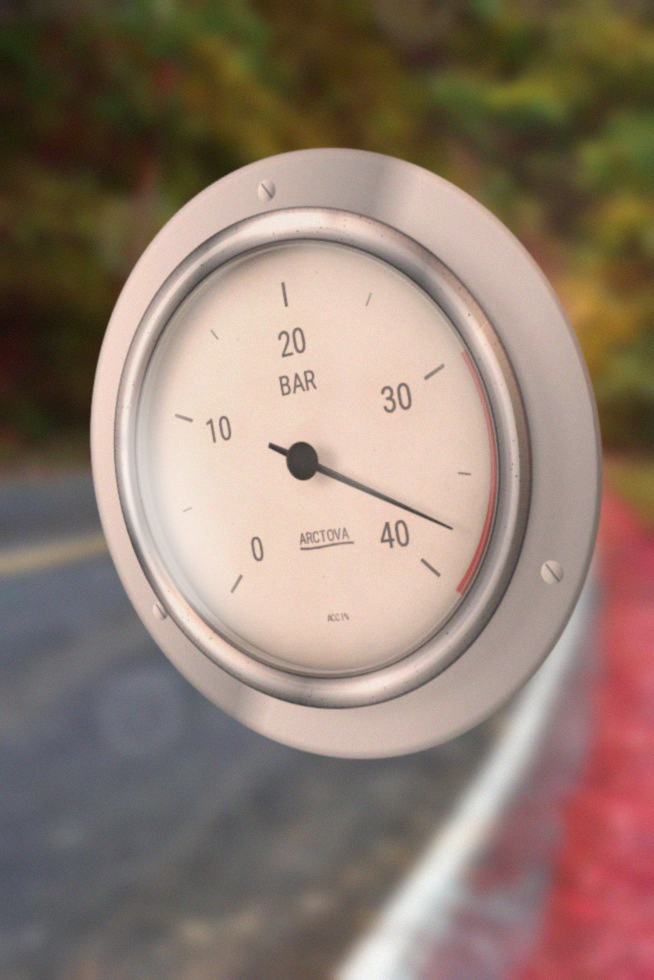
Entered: value=37.5 unit=bar
